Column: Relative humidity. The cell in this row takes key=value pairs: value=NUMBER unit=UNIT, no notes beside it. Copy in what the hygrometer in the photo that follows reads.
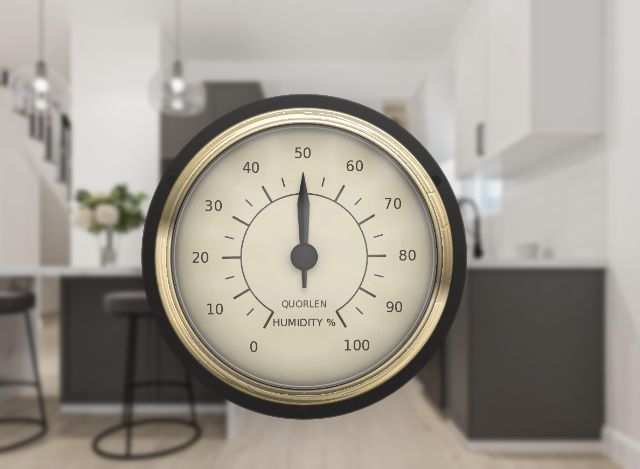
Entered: value=50 unit=%
